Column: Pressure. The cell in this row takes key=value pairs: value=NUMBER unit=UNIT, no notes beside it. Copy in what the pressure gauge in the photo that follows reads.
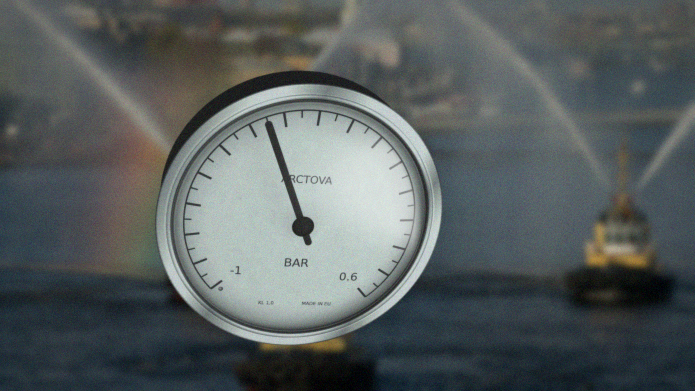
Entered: value=-0.35 unit=bar
